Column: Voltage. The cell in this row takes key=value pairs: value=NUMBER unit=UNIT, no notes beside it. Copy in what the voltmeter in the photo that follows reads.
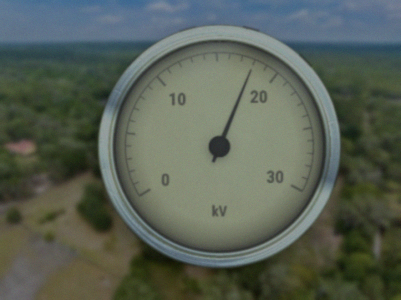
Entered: value=18 unit=kV
